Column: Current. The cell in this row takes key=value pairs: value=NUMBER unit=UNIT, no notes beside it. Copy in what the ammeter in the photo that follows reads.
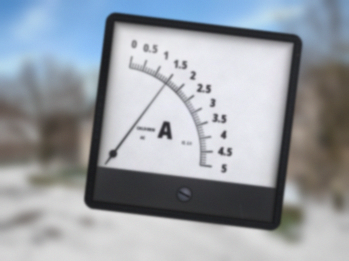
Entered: value=1.5 unit=A
